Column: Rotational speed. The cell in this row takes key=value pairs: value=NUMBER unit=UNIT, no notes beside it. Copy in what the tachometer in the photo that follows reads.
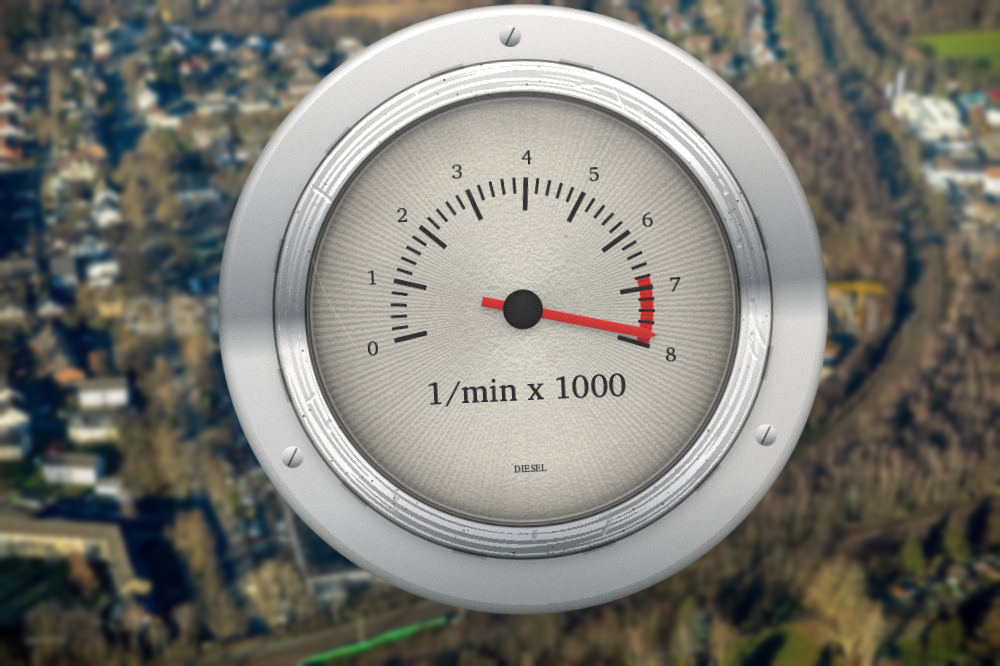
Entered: value=7800 unit=rpm
